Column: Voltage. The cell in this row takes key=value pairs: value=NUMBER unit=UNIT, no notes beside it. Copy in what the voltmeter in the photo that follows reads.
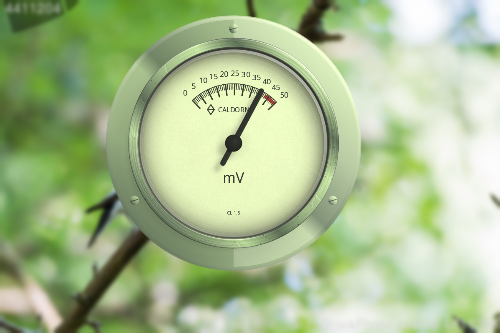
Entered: value=40 unit=mV
